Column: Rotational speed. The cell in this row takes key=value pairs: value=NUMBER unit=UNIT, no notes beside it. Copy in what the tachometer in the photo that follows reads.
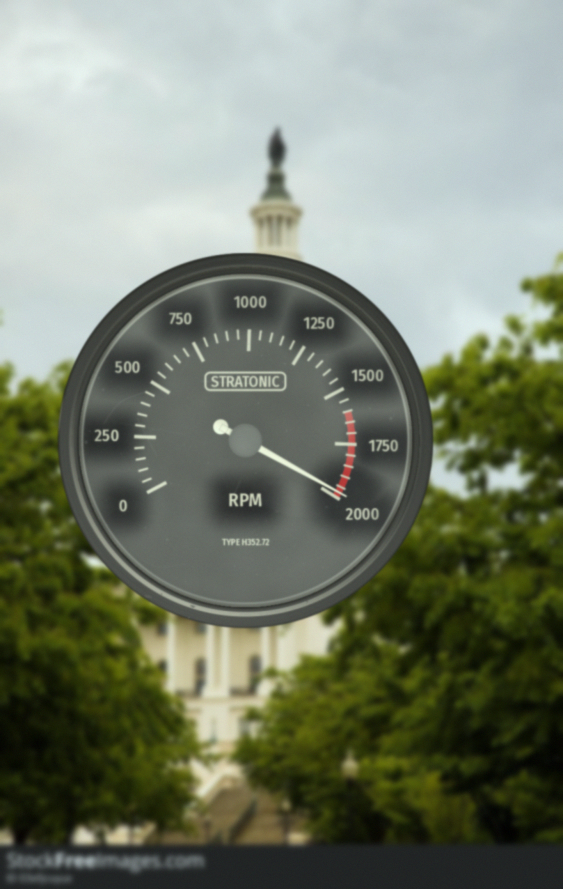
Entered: value=1975 unit=rpm
